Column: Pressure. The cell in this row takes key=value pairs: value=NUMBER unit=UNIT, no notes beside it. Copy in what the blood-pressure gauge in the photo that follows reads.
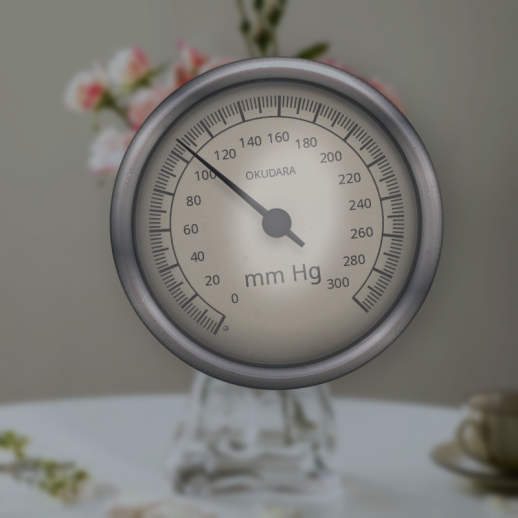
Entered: value=106 unit=mmHg
